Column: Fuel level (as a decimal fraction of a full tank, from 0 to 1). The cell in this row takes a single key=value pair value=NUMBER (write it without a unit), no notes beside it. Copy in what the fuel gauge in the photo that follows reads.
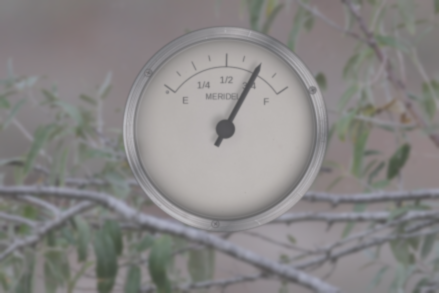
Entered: value=0.75
